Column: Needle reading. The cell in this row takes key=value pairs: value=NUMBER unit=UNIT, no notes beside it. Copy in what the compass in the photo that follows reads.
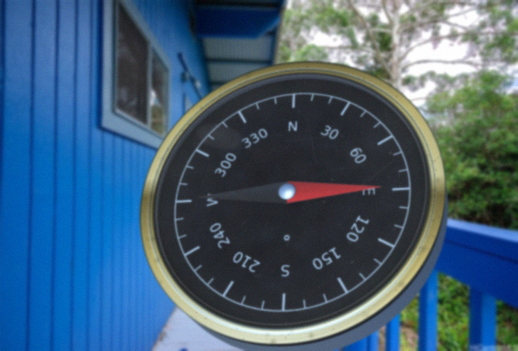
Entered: value=90 unit=°
